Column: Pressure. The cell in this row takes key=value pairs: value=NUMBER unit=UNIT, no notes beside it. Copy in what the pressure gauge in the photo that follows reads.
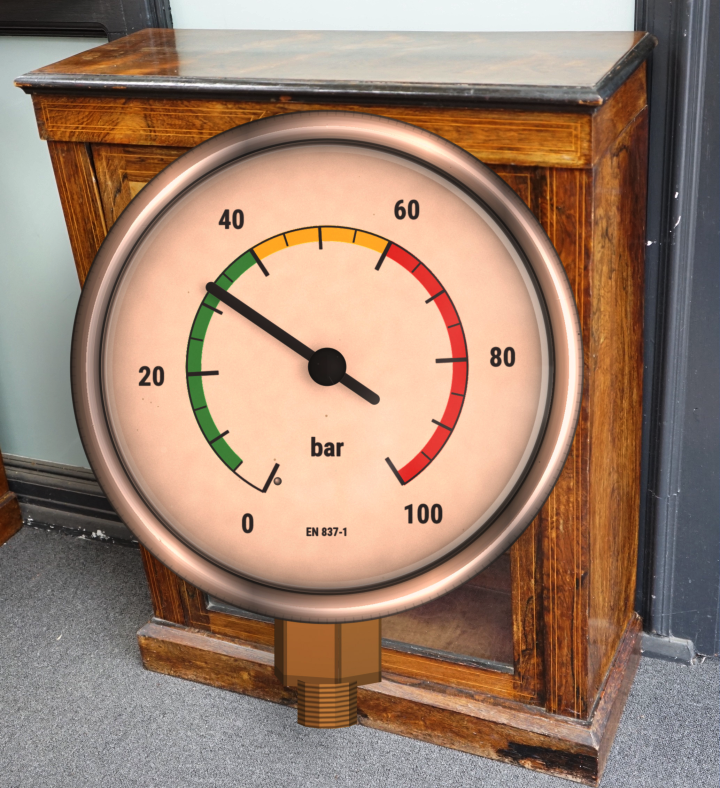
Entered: value=32.5 unit=bar
